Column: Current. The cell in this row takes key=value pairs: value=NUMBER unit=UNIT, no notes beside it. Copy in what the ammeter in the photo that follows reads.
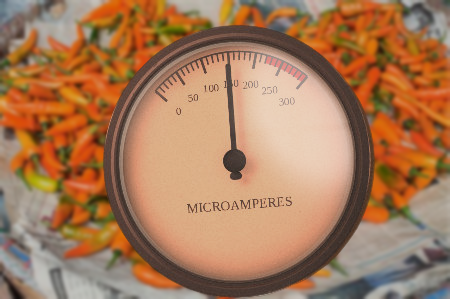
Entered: value=150 unit=µA
